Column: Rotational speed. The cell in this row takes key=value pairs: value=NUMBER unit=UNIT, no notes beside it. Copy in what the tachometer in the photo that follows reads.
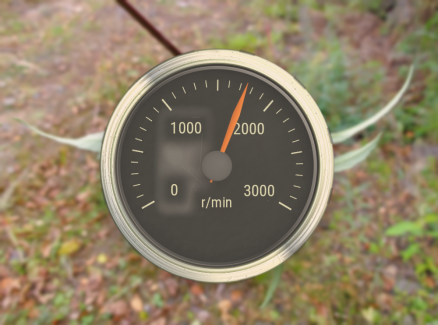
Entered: value=1750 unit=rpm
